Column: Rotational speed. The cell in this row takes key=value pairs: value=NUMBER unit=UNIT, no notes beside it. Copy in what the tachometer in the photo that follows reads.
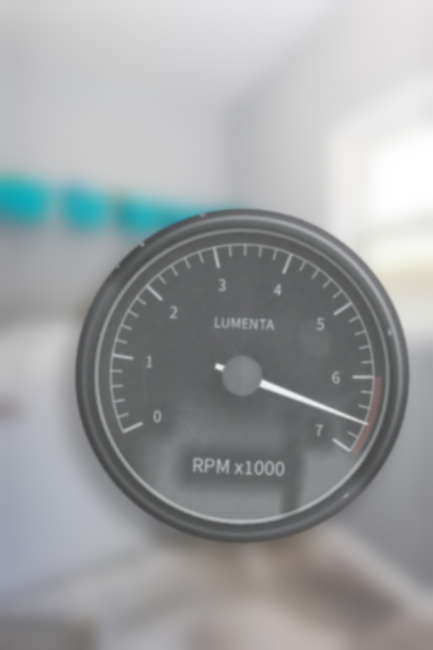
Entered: value=6600 unit=rpm
